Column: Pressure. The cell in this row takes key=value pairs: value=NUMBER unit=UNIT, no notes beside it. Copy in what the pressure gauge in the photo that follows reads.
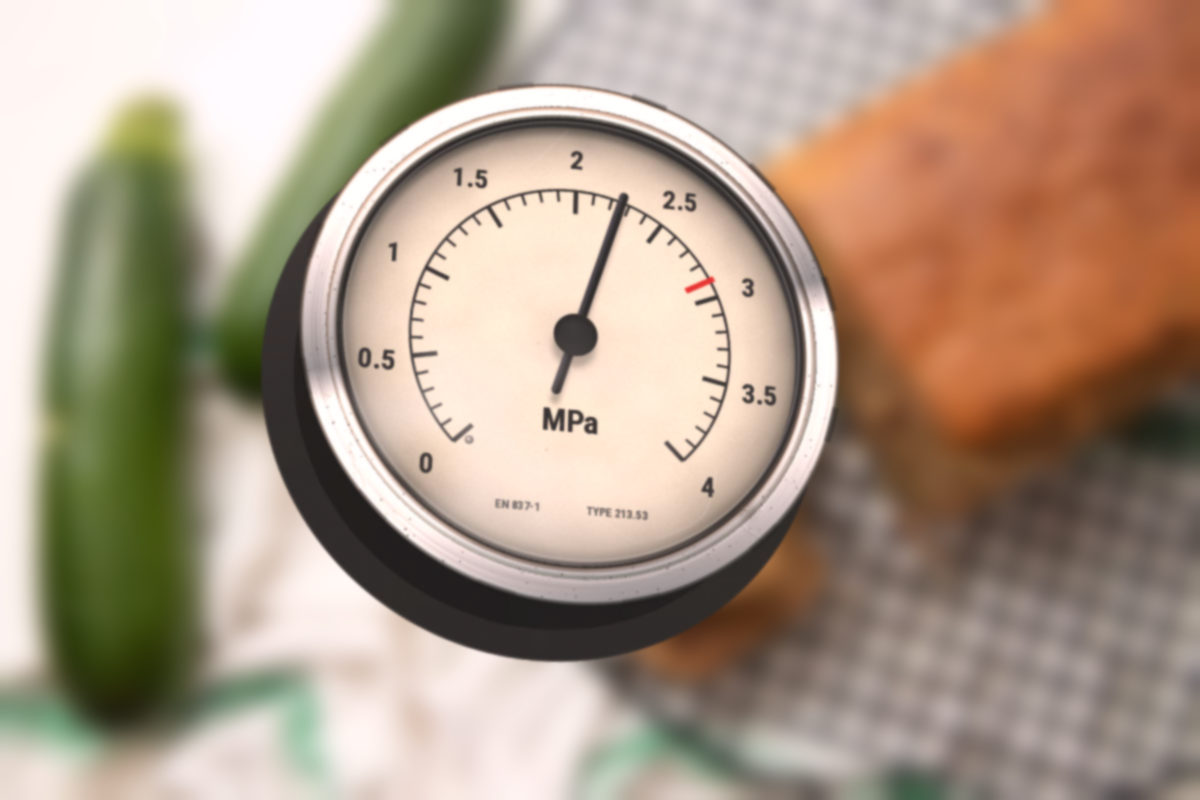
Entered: value=2.25 unit=MPa
